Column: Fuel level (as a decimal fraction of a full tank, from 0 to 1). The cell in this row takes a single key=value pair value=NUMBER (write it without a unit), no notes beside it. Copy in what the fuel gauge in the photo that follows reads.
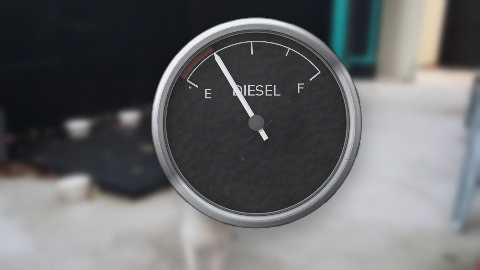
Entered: value=0.25
